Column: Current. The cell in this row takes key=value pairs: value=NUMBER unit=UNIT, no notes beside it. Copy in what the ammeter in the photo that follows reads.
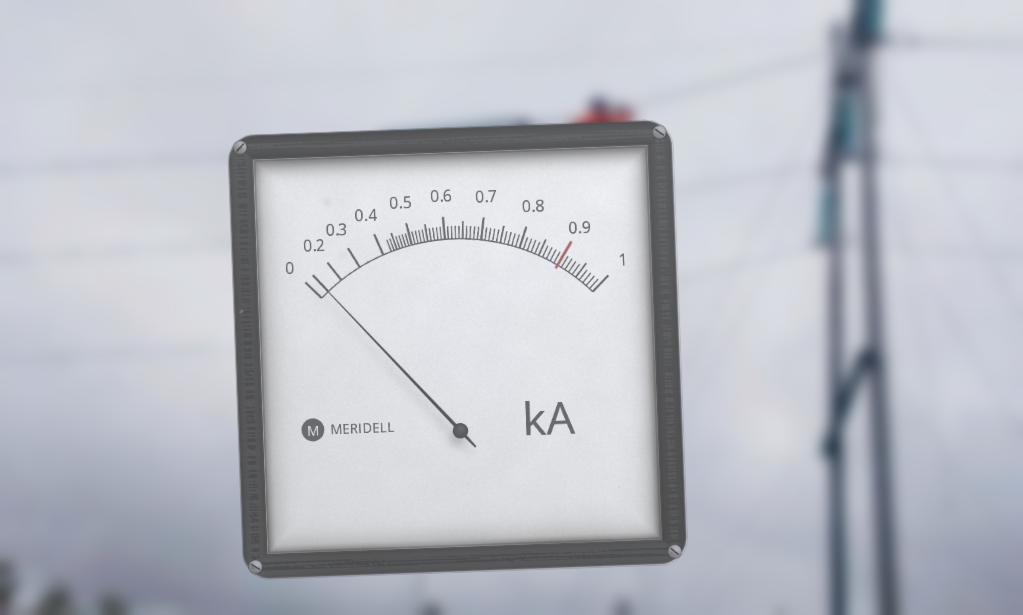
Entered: value=0.1 unit=kA
